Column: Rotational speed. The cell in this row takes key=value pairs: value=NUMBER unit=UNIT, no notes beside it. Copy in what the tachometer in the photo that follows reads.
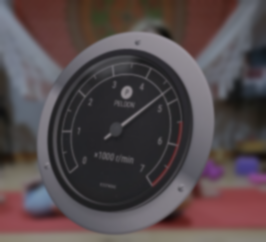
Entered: value=4750 unit=rpm
